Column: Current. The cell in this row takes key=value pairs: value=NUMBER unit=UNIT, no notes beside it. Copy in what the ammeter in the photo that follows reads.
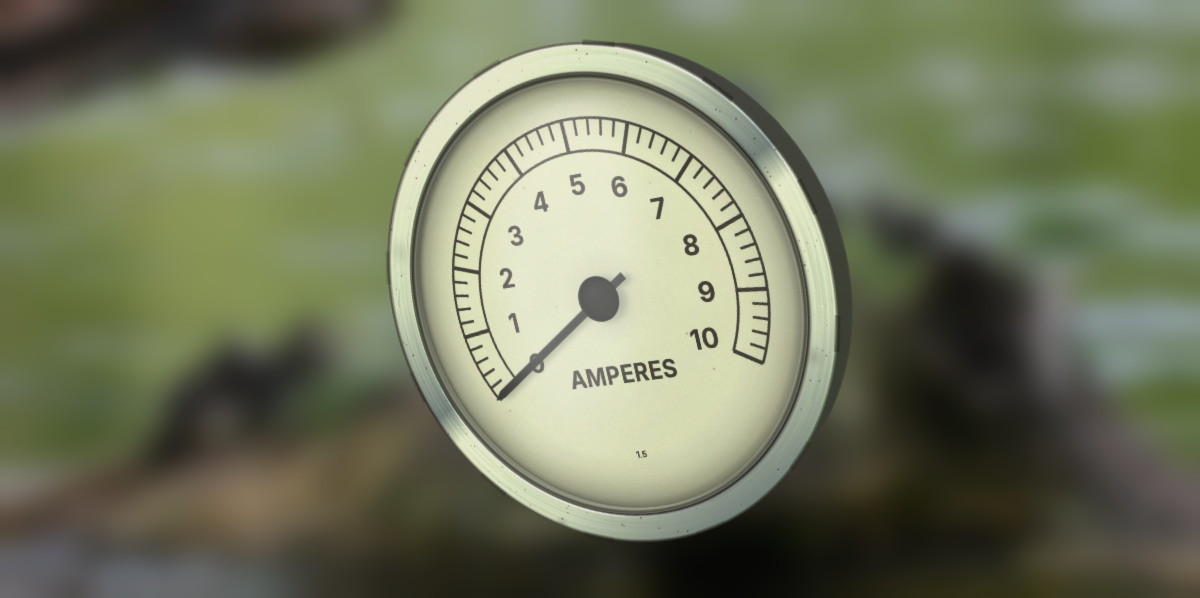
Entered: value=0 unit=A
